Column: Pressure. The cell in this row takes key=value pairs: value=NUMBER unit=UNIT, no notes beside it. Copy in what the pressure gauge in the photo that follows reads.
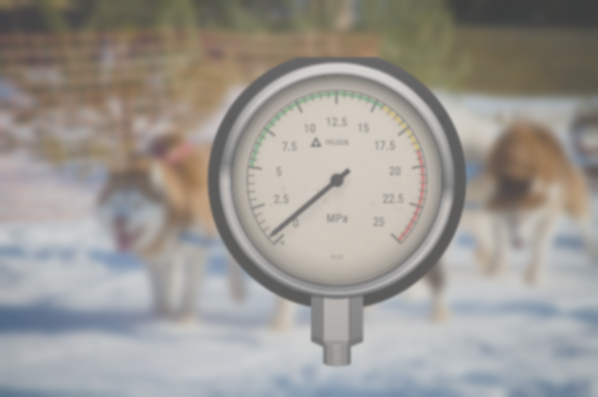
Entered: value=0.5 unit=MPa
